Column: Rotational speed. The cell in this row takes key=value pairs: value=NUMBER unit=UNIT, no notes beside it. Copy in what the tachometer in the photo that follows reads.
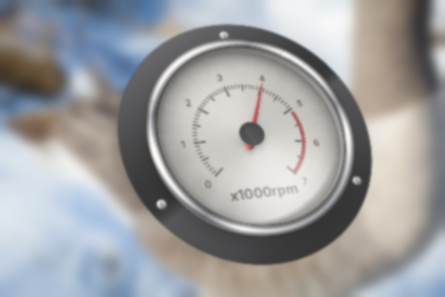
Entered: value=4000 unit=rpm
